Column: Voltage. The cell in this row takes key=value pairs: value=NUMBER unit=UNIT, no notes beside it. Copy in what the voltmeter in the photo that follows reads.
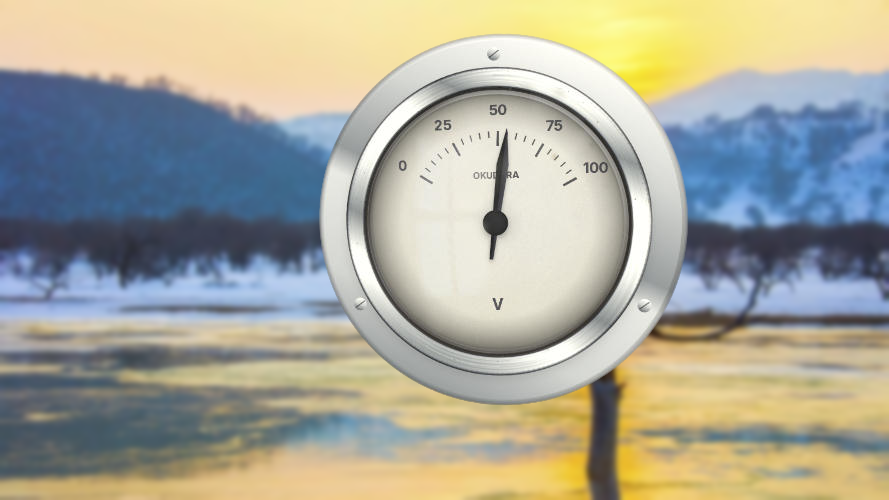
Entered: value=55 unit=V
